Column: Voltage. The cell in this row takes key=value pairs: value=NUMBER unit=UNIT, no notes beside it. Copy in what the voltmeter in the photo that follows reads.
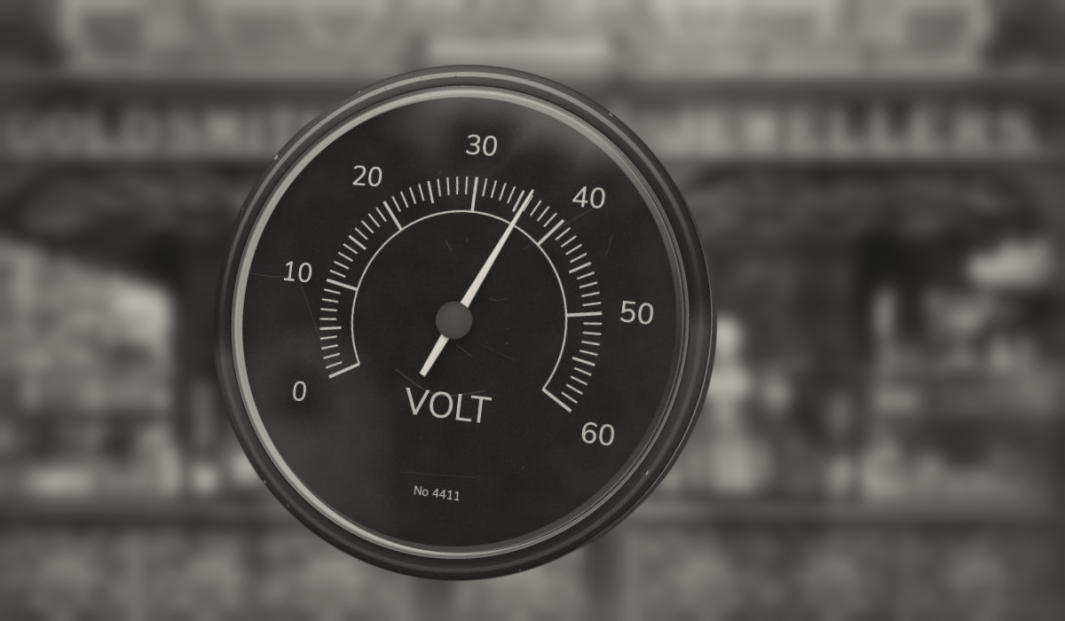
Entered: value=36 unit=V
